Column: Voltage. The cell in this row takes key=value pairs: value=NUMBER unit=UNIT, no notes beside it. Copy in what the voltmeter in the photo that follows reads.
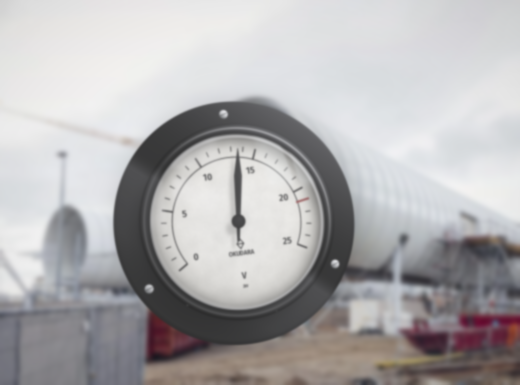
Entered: value=13.5 unit=V
